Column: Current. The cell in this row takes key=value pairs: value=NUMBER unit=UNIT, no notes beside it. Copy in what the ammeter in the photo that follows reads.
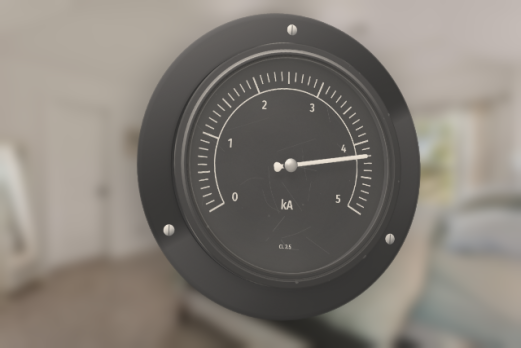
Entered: value=4.2 unit=kA
